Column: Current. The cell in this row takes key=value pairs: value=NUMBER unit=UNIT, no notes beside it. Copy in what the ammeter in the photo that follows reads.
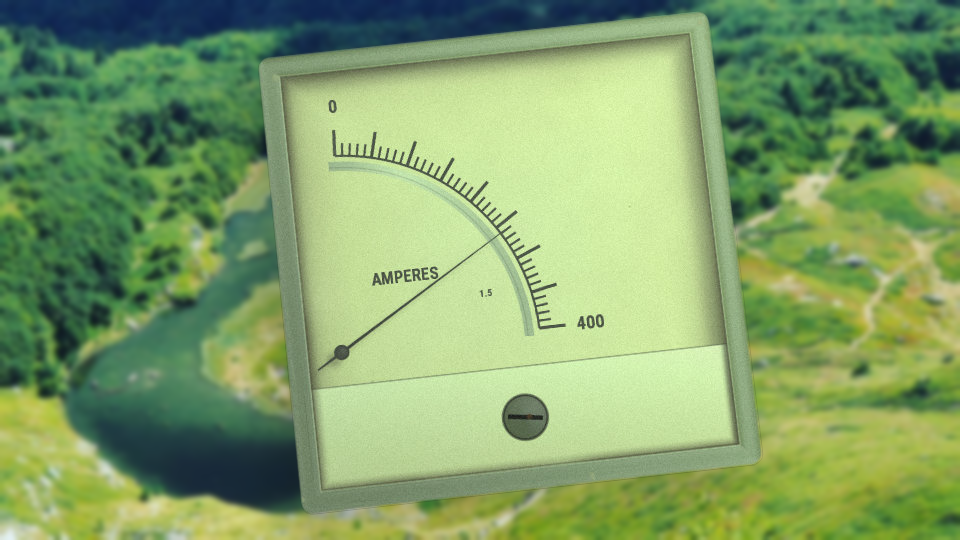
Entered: value=260 unit=A
